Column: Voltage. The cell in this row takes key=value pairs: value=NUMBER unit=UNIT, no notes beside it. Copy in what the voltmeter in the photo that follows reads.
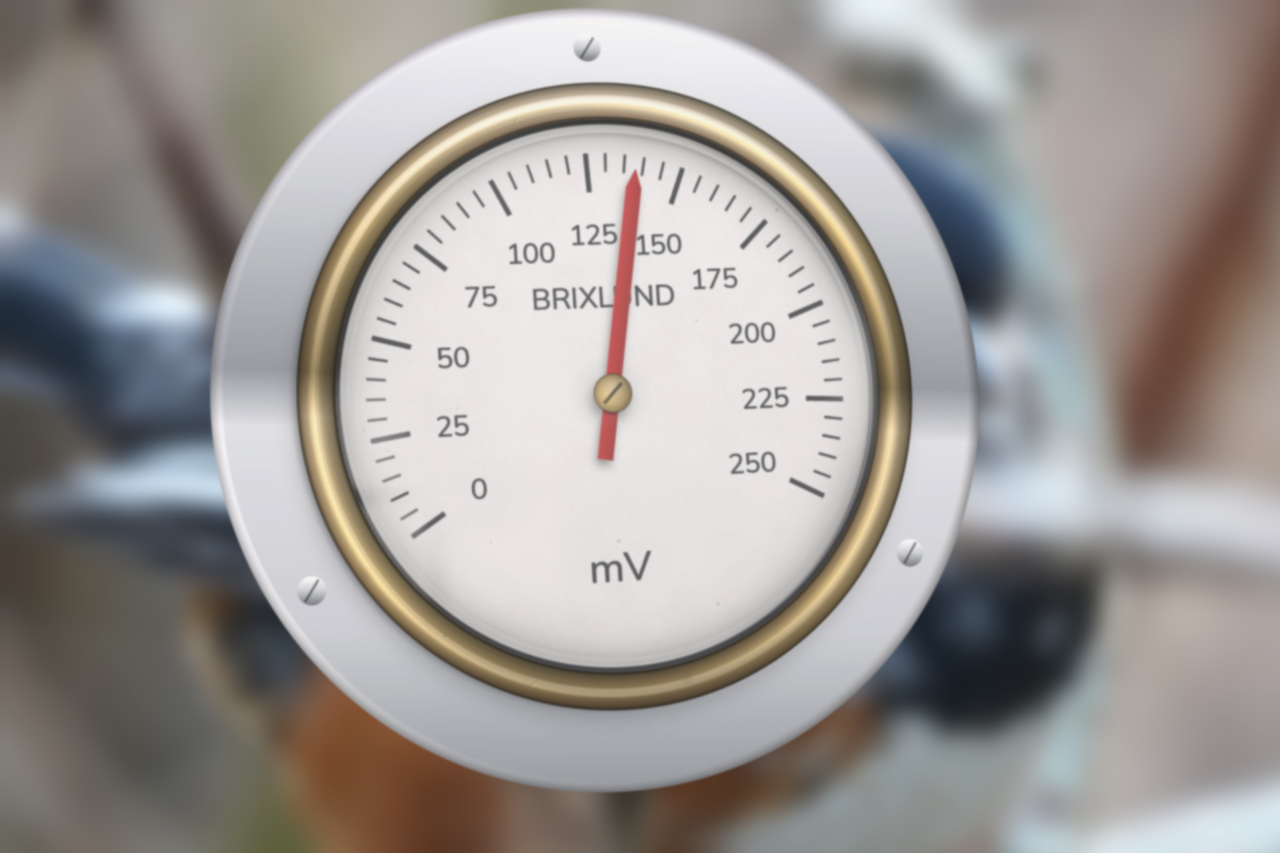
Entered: value=137.5 unit=mV
